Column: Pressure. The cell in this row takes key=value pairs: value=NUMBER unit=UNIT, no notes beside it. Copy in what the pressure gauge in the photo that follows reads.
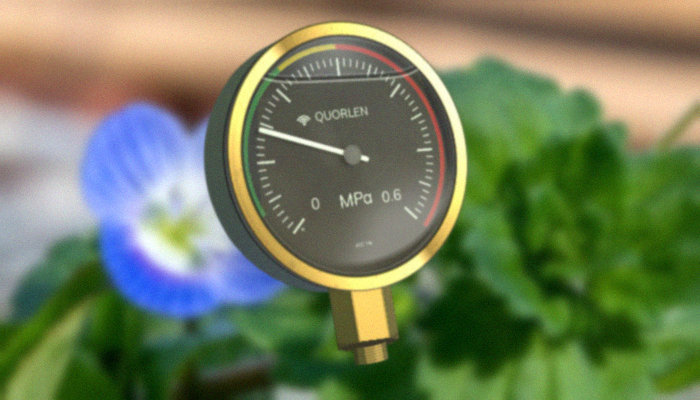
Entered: value=0.14 unit=MPa
